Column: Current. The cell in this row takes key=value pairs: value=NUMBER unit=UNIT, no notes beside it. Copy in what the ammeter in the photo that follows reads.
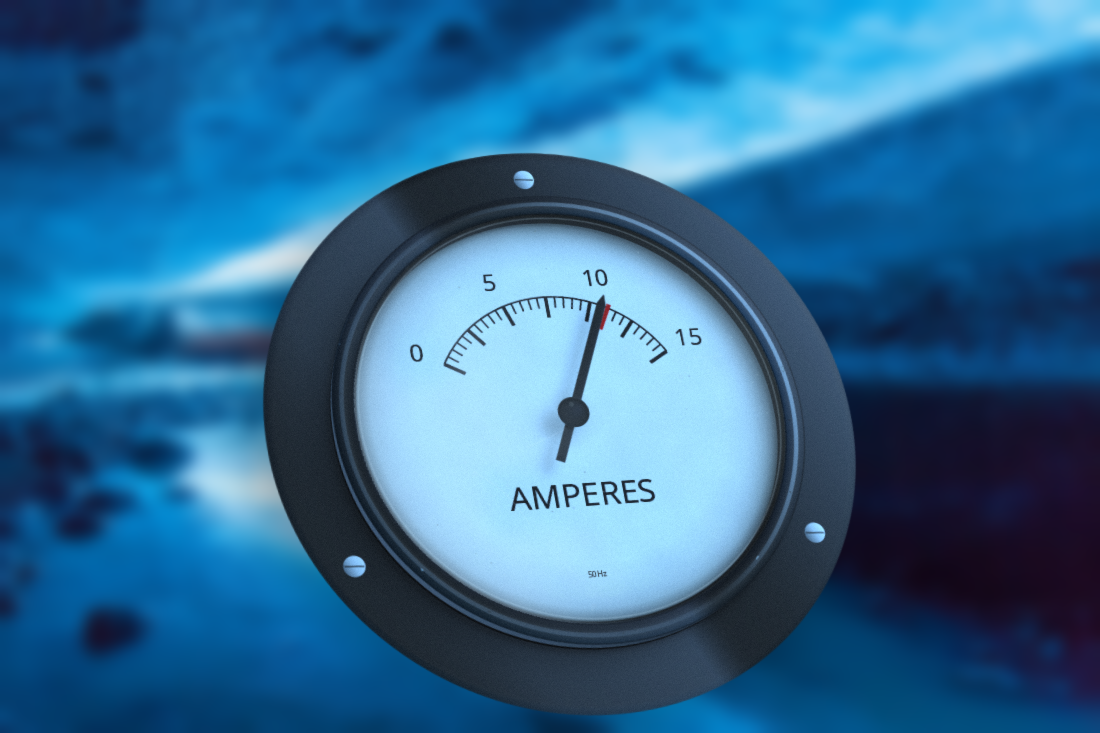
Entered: value=10.5 unit=A
